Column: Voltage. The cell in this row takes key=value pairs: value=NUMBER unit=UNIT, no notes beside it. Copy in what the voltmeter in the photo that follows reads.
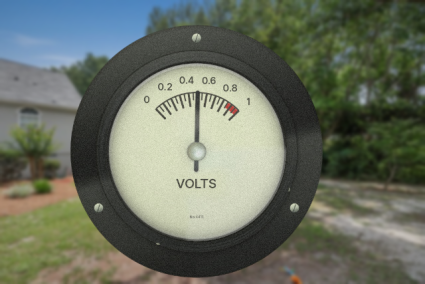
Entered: value=0.5 unit=V
